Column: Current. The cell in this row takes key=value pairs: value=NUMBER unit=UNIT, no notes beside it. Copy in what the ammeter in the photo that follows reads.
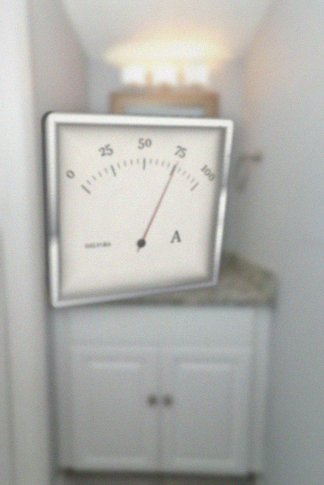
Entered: value=75 unit=A
